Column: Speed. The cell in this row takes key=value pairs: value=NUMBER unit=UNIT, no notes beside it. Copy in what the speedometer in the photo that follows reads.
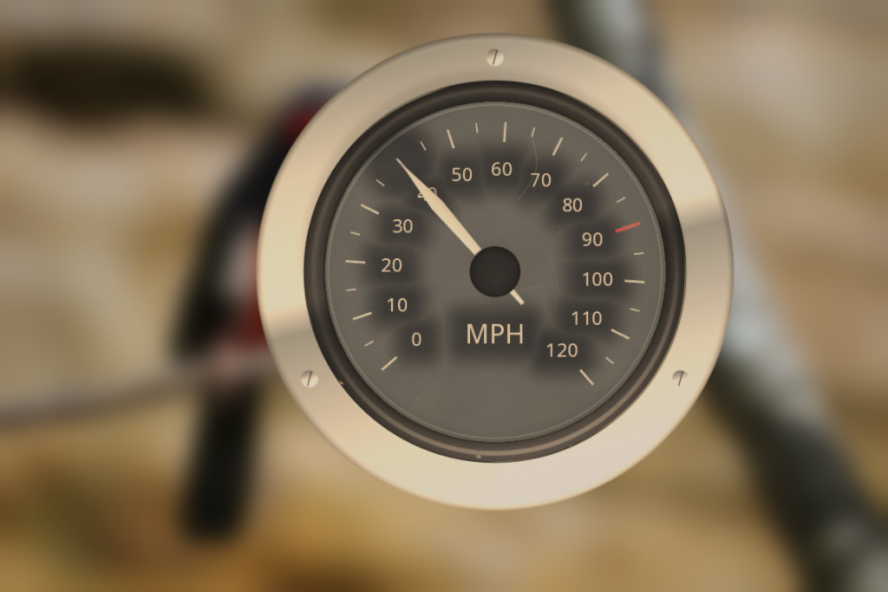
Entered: value=40 unit=mph
